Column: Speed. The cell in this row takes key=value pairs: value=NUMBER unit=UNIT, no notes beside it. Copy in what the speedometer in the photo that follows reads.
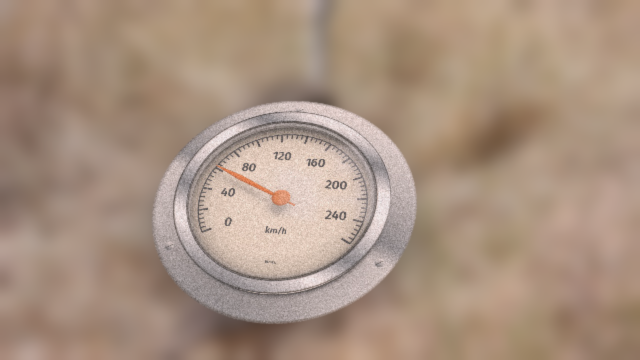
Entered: value=60 unit=km/h
